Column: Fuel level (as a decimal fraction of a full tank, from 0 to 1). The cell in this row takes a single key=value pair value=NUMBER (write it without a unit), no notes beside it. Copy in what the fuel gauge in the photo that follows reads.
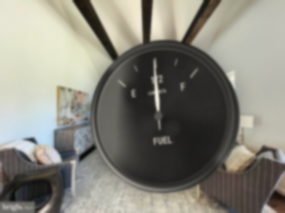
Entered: value=0.5
